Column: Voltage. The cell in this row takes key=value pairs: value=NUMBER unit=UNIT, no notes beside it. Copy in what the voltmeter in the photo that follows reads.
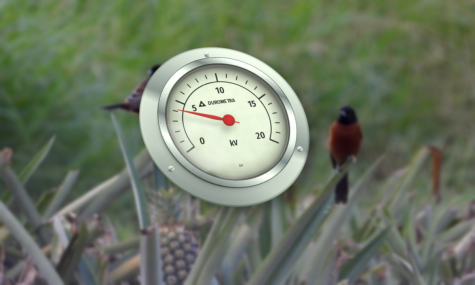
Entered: value=4 unit=kV
